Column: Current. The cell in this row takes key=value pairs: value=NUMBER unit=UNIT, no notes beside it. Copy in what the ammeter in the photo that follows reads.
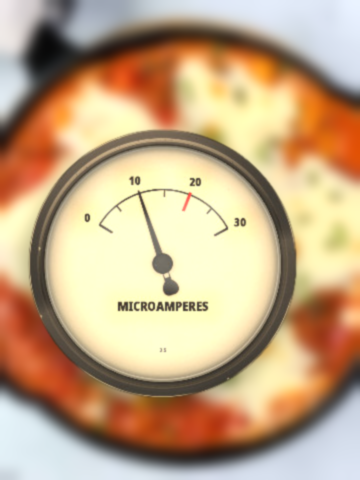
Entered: value=10 unit=µA
